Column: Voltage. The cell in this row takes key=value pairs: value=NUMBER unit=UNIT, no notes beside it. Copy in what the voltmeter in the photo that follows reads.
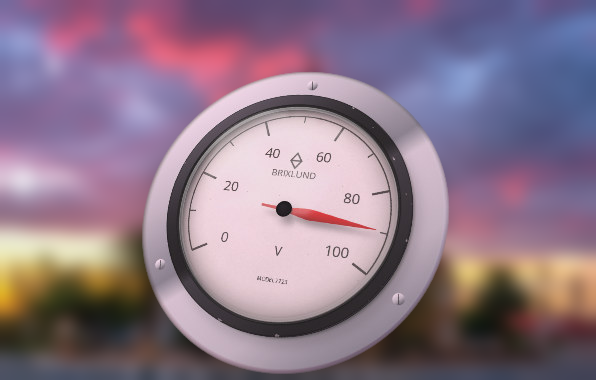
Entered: value=90 unit=V
